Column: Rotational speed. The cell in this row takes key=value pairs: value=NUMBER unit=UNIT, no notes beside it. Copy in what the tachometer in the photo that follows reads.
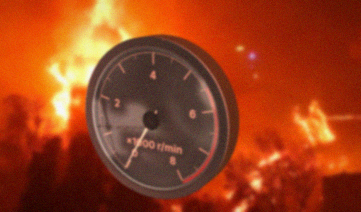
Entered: value=0 unit=rpm
